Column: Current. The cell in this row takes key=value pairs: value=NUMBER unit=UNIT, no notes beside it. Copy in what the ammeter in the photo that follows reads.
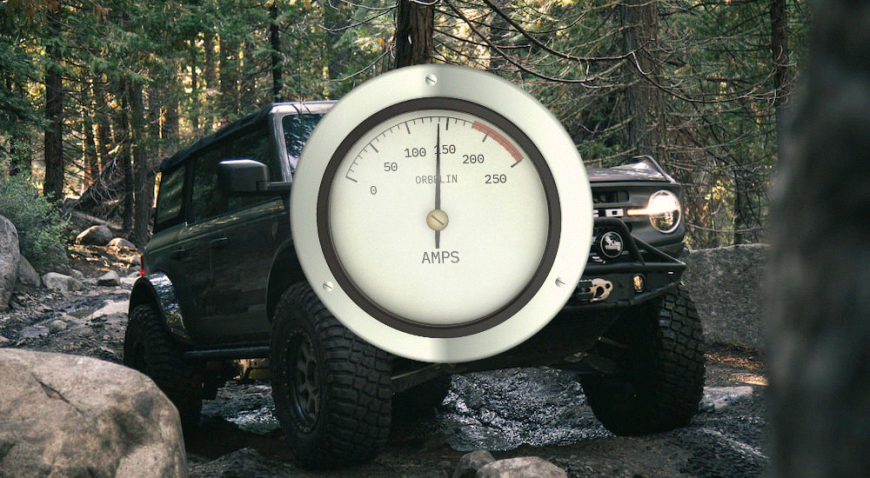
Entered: value=140 unit=A
